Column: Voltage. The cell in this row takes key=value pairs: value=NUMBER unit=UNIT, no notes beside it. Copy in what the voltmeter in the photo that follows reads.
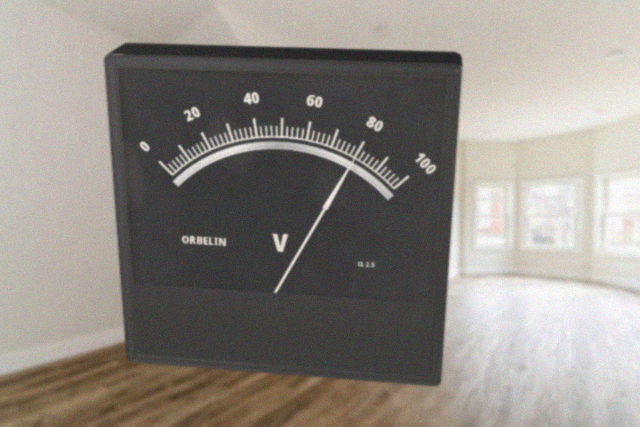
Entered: value=80 unit=V
